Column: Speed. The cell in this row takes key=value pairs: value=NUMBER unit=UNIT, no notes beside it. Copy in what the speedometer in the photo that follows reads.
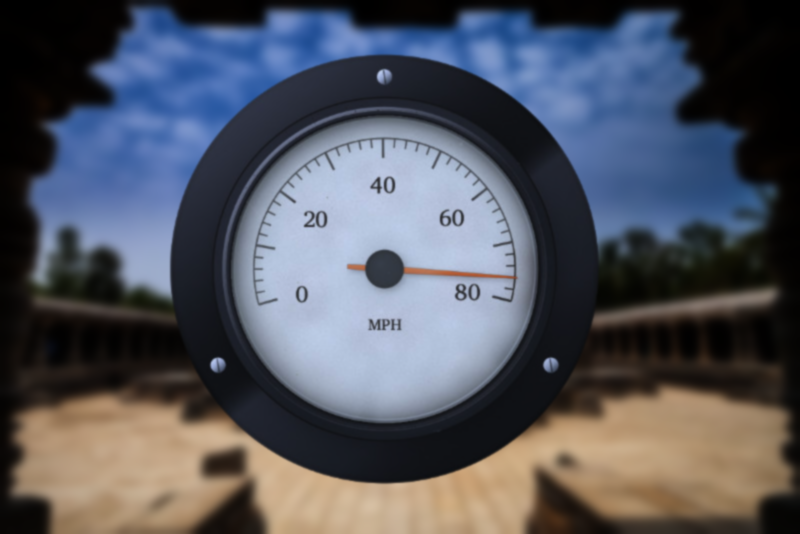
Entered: value=76 unit=mph
